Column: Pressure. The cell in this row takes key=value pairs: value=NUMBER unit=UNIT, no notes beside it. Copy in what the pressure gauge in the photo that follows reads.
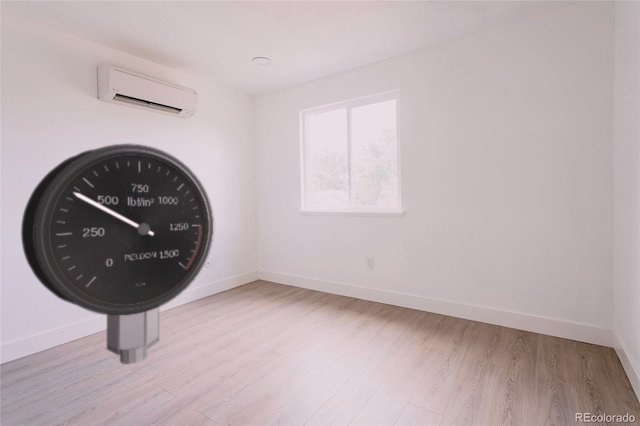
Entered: value=425 unit=psi
